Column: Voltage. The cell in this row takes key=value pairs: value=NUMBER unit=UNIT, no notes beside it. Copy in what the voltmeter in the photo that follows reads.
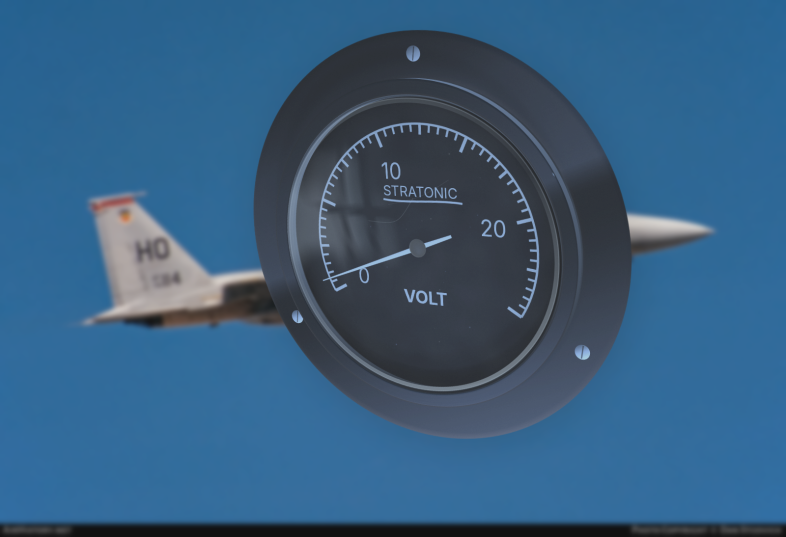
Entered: value=0.75 unit=V
